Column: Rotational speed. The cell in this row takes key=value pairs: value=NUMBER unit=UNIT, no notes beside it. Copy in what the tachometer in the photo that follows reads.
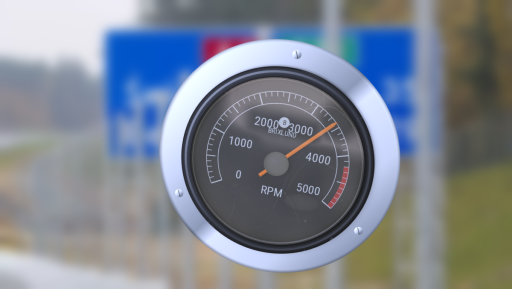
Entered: value=3400 unit=rpm
